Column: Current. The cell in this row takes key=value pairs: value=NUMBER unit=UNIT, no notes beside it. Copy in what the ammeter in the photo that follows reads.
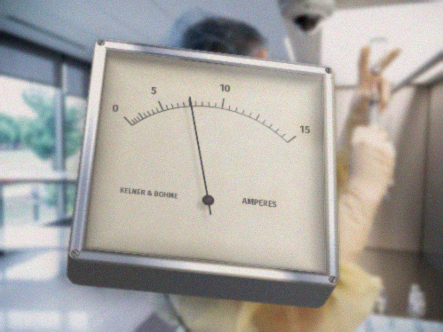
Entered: value=7.5 unit=A
